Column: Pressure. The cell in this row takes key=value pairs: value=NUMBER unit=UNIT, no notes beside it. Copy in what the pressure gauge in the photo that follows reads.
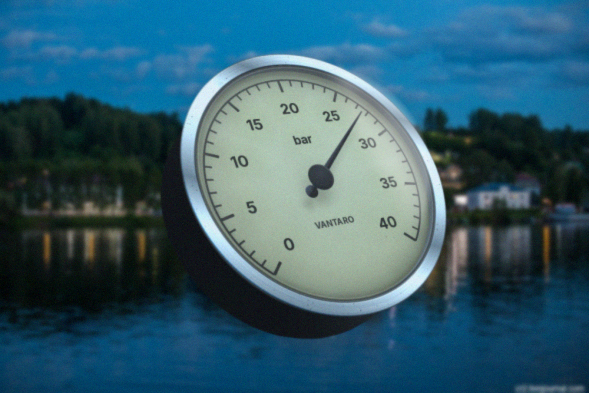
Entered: value=27.5 unit=bar
